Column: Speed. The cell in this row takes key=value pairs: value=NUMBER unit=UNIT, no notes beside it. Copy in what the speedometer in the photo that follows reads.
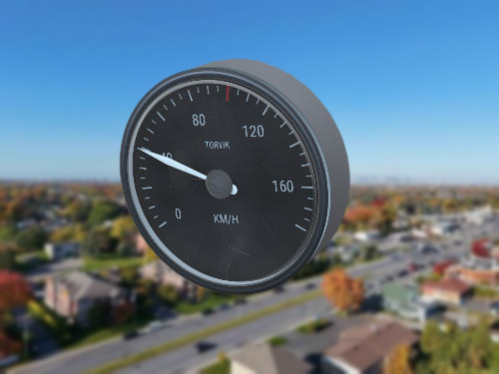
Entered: value=40 unit=km/h
